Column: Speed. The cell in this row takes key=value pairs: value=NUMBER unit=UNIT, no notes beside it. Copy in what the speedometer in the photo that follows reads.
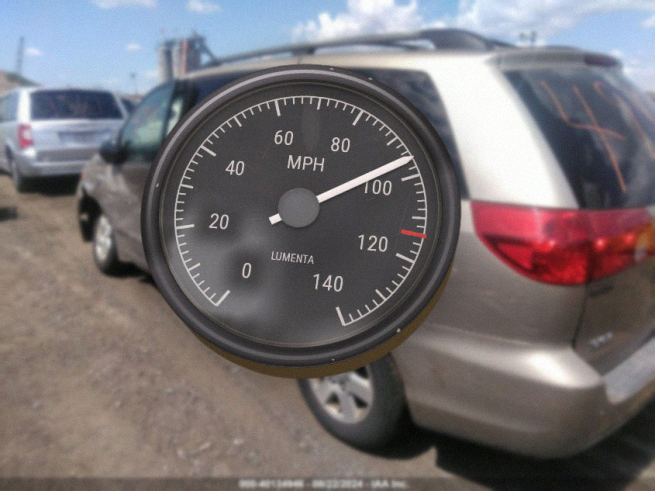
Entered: value=96 unit=mph
